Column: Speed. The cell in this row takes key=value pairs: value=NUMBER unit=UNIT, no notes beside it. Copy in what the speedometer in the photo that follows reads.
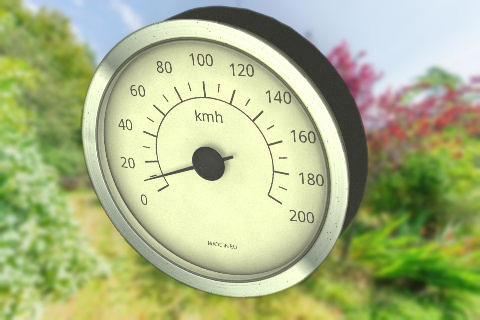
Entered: value=10 unit=km/h
